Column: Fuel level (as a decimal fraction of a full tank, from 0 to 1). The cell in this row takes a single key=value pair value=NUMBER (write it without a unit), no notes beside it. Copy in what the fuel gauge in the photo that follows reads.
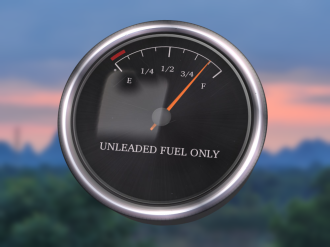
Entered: value=0.875
